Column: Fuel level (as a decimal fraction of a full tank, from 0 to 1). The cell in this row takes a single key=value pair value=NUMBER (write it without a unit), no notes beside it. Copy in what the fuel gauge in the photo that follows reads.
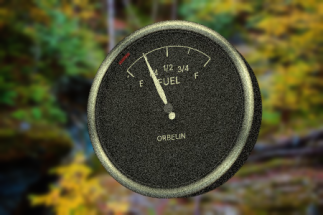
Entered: value=0.25
